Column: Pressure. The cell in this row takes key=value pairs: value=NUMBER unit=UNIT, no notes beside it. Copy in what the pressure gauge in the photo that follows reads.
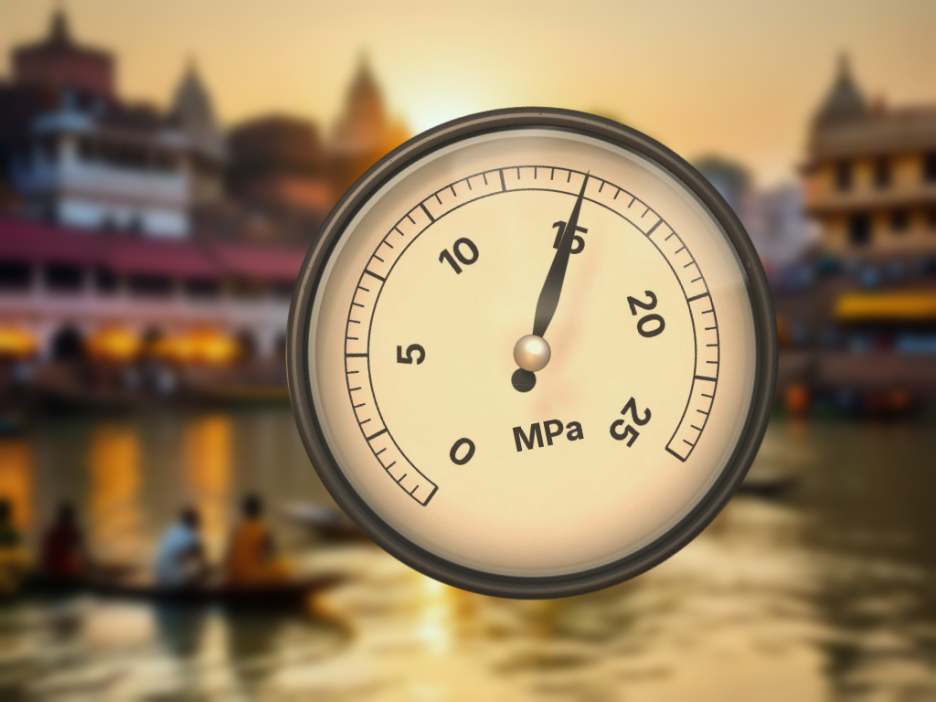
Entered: value=15 unit=MPa
